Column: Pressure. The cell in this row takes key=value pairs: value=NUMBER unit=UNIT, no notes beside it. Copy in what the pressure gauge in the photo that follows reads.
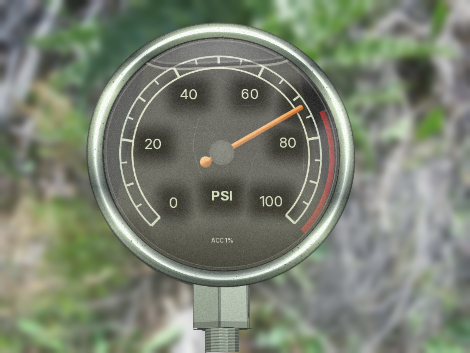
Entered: value=72.5 unit=psi
